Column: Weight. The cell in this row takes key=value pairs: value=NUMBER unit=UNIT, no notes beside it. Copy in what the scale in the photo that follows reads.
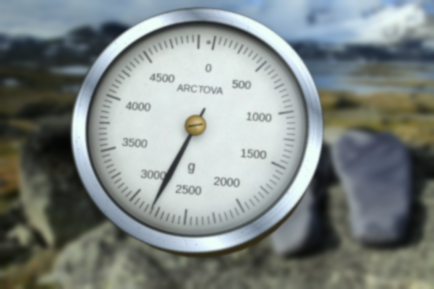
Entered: value=2800 unit=g
